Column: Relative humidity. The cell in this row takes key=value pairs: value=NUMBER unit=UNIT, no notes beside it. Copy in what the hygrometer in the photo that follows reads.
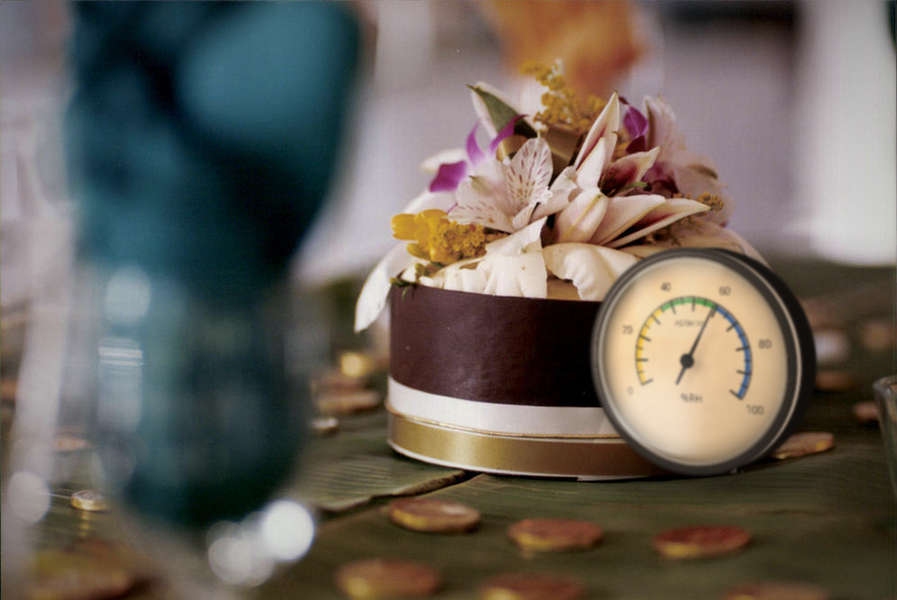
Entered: value=60 unit=%
